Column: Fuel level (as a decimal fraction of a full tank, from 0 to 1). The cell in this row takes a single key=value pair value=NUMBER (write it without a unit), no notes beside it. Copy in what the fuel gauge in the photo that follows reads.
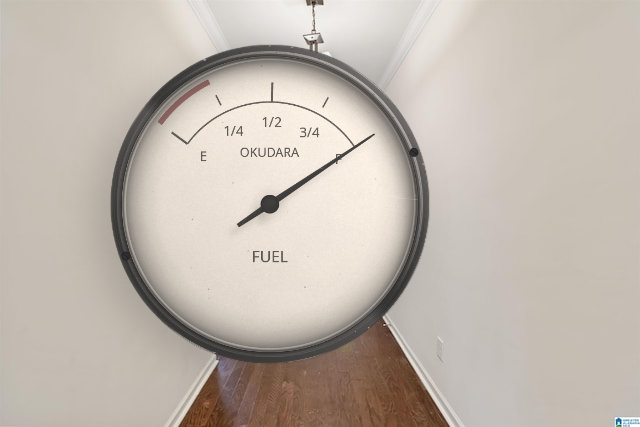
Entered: value=1
